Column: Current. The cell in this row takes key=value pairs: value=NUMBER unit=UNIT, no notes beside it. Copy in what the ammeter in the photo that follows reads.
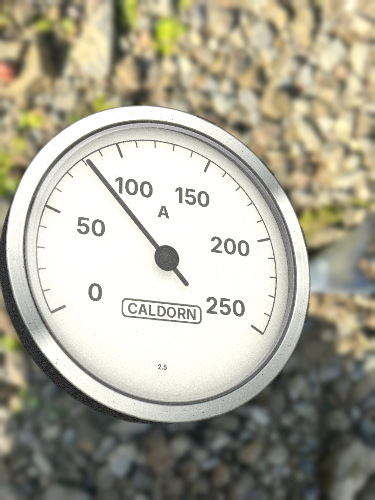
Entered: value=80 unit=A
